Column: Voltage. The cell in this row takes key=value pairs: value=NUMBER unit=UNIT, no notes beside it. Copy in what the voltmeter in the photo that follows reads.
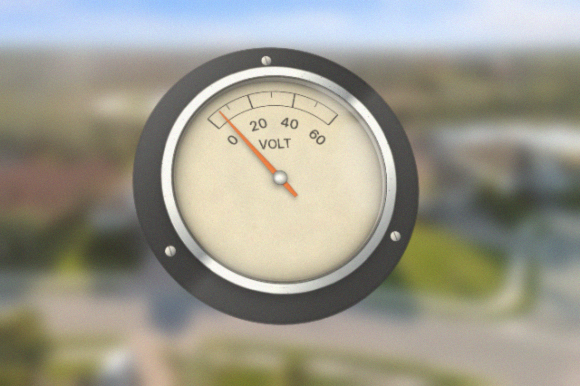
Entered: value=5 unit=V
